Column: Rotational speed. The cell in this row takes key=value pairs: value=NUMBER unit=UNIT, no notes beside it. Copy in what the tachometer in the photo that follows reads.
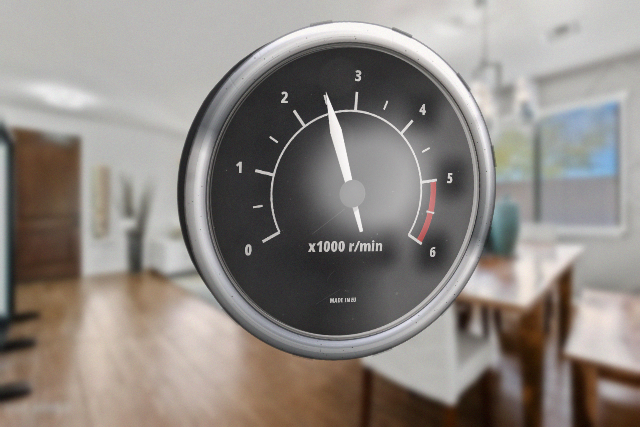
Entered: value=2500 unit=rpm
